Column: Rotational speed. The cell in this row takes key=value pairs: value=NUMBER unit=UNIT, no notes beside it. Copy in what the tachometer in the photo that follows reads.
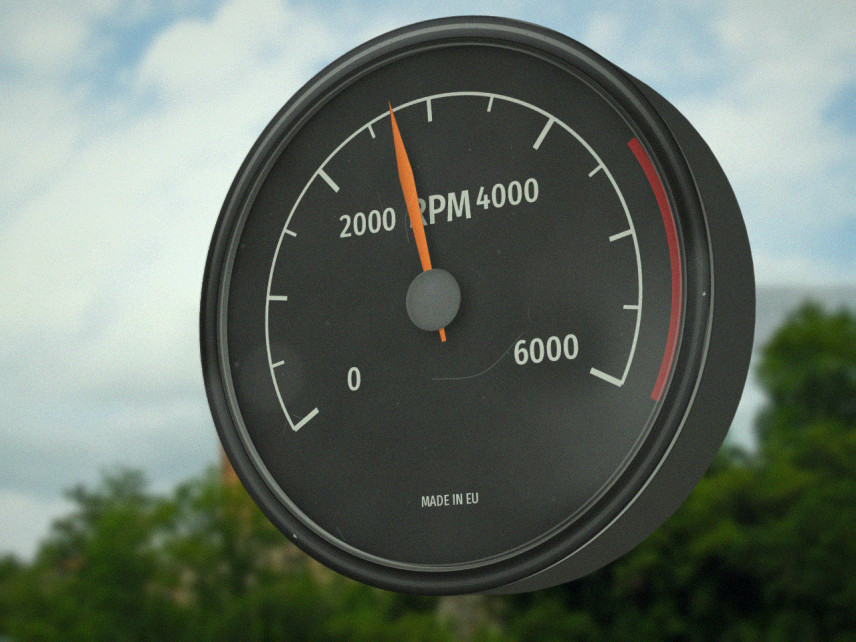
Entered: value=2750 unit=rpm
